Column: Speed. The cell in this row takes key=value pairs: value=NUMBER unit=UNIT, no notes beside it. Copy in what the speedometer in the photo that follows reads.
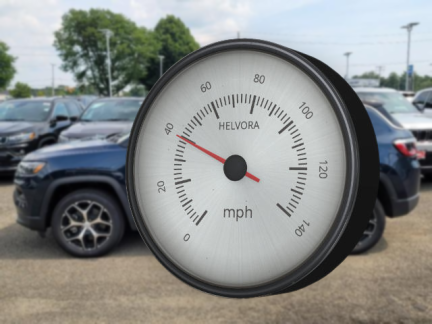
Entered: value=40 unit=mph
